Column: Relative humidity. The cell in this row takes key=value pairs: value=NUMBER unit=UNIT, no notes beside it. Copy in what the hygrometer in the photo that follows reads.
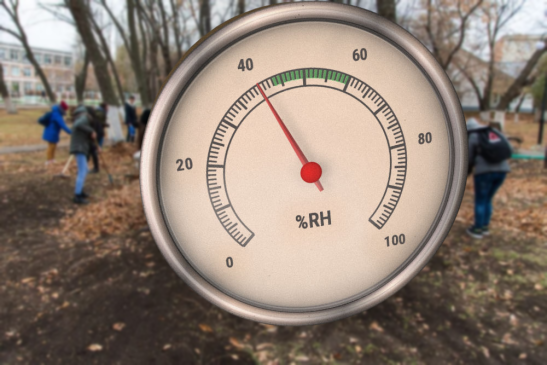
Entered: value=40 unit=%
